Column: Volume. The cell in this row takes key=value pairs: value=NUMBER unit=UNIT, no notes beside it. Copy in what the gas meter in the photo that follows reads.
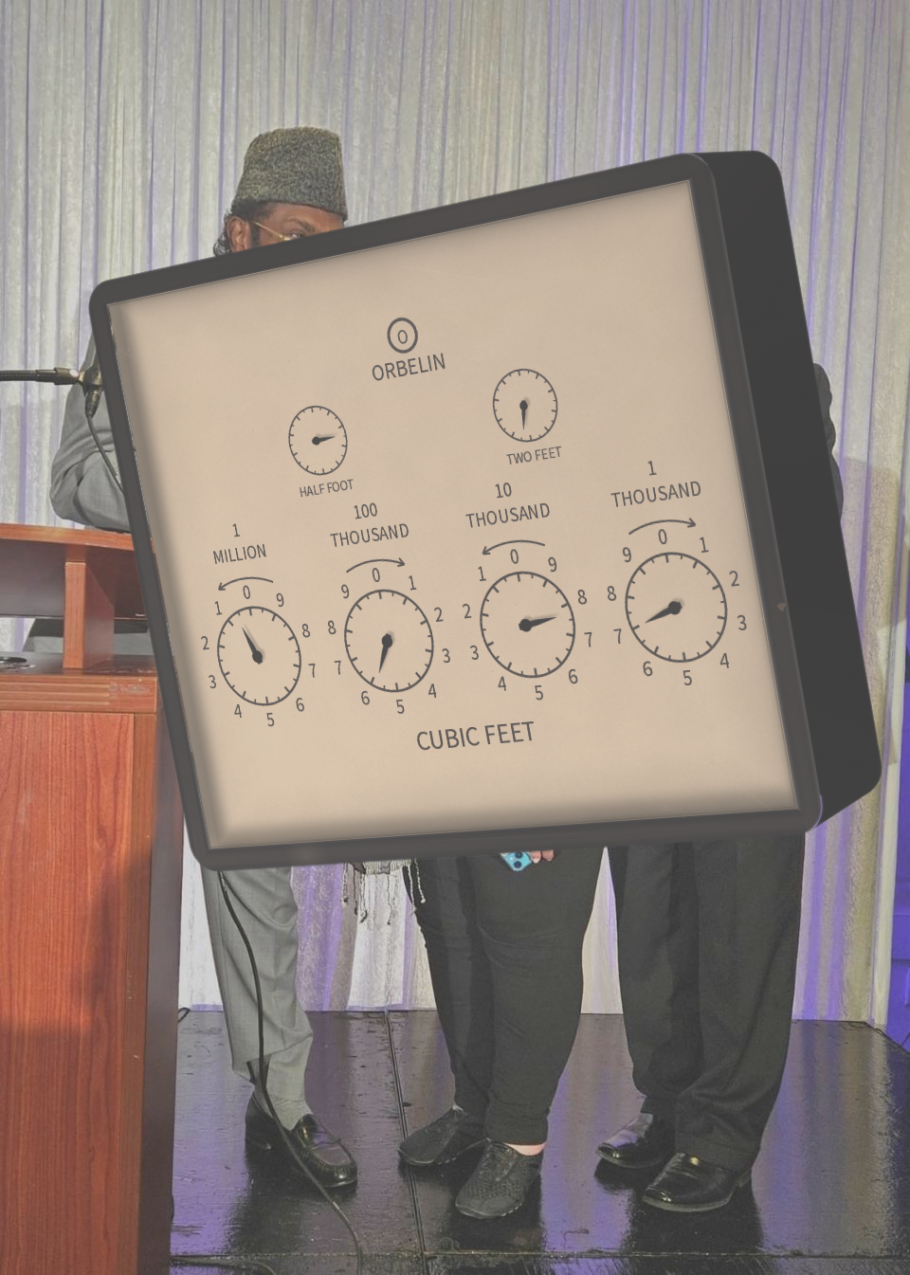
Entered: value=57700 unit=ft³
